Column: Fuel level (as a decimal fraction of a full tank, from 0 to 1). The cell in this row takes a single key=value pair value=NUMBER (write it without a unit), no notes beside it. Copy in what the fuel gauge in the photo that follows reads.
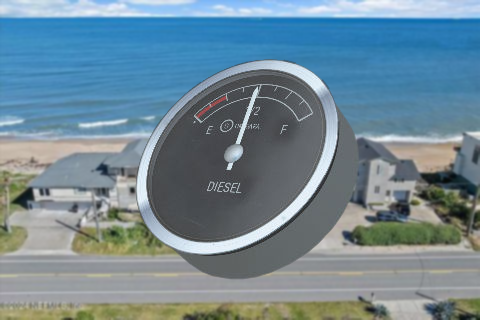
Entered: value=0.5
